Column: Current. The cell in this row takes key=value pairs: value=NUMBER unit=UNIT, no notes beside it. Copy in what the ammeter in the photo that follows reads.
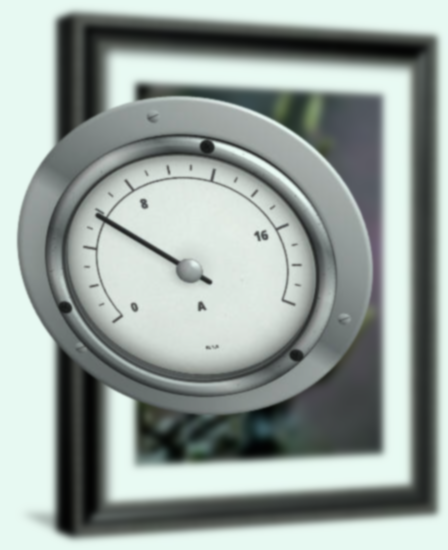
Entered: value=6 unit=A
